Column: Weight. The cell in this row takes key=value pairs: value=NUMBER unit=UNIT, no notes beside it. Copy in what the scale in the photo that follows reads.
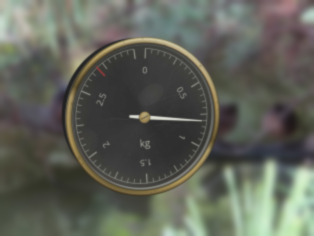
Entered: value=0.8 unit=kg
